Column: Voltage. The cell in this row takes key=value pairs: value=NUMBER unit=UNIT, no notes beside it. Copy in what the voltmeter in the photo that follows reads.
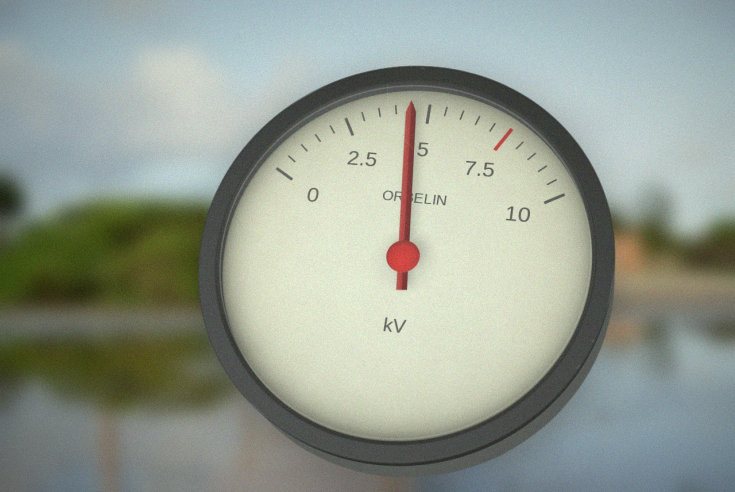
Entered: value=4.5 unit=kV
